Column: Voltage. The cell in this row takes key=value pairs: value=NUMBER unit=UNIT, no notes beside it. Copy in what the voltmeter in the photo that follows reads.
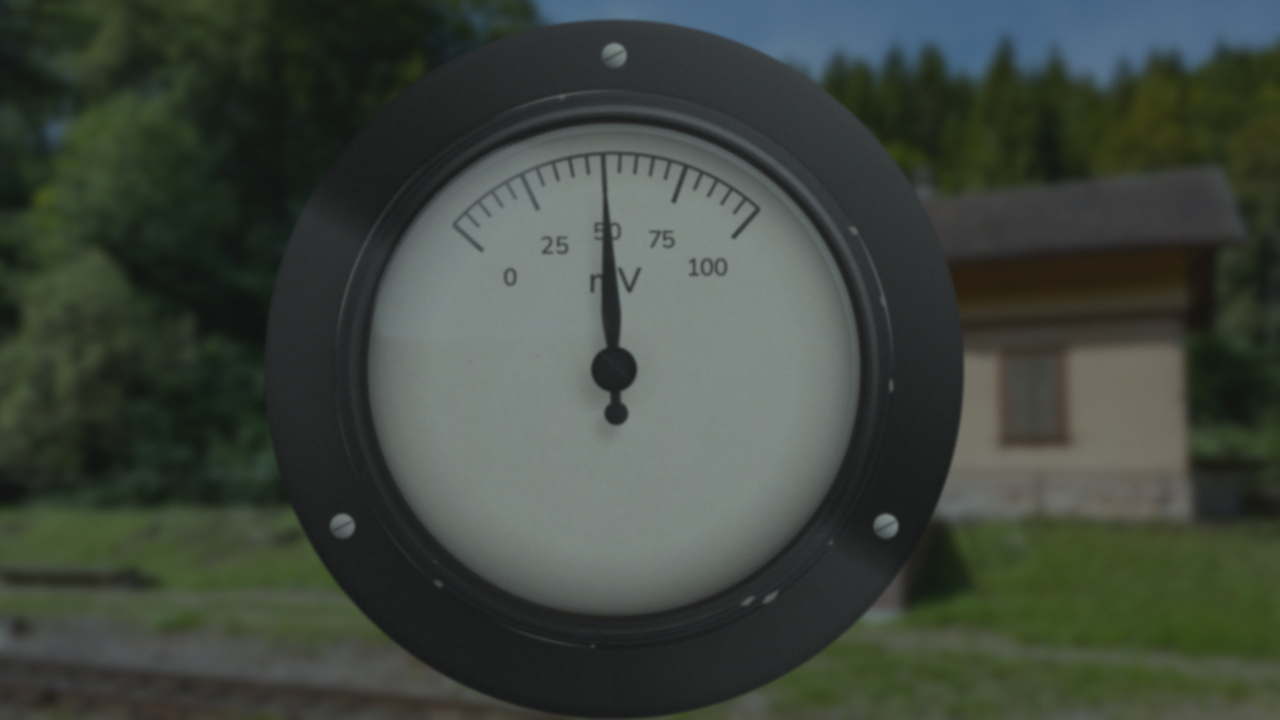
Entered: value=50 unit=mV
